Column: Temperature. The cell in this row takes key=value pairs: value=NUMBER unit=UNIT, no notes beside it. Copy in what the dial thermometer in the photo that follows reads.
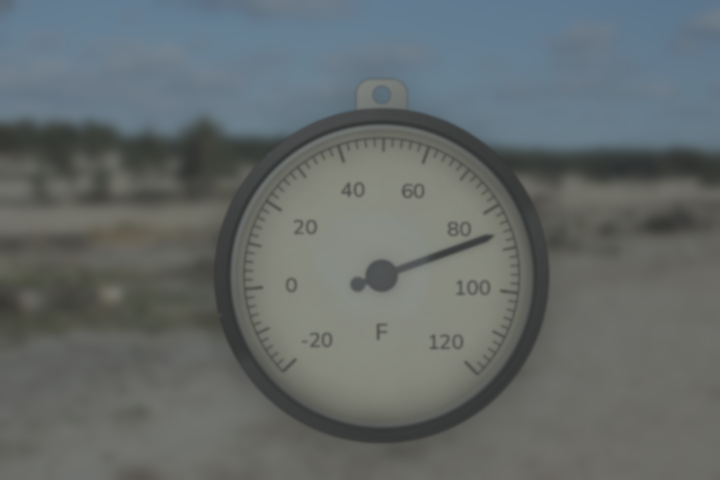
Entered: value=86 unit=°F
